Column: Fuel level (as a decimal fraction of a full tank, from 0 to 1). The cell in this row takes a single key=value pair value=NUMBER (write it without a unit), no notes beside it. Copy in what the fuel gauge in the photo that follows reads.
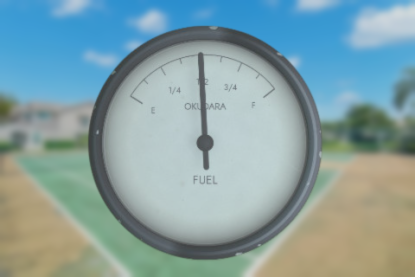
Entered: value=0.5
